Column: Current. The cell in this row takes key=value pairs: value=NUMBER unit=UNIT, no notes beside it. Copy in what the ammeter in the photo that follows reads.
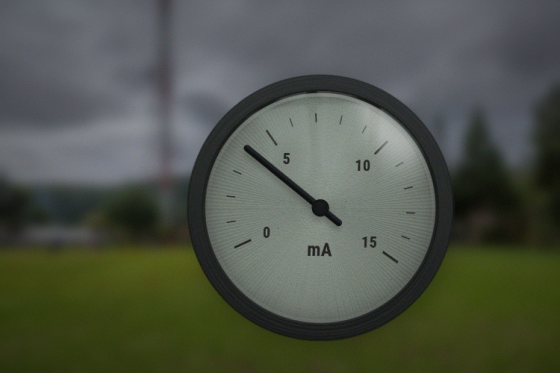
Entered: value=4 unit=mA
